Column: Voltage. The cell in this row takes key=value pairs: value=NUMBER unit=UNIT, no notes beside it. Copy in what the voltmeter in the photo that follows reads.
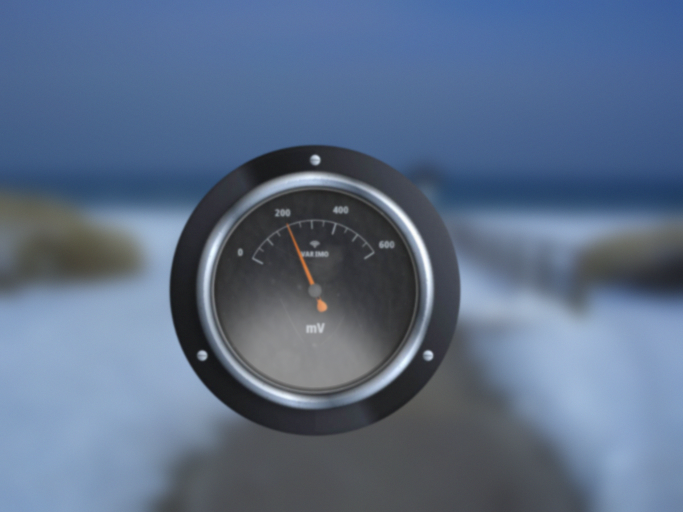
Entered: value=200 unit=mV
